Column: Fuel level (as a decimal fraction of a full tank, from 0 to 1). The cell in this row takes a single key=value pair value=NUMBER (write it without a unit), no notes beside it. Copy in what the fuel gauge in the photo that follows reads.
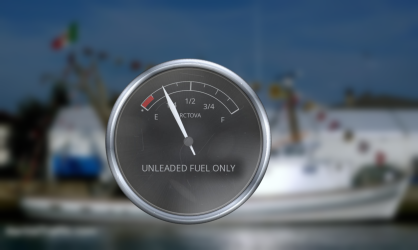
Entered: value=0.25
